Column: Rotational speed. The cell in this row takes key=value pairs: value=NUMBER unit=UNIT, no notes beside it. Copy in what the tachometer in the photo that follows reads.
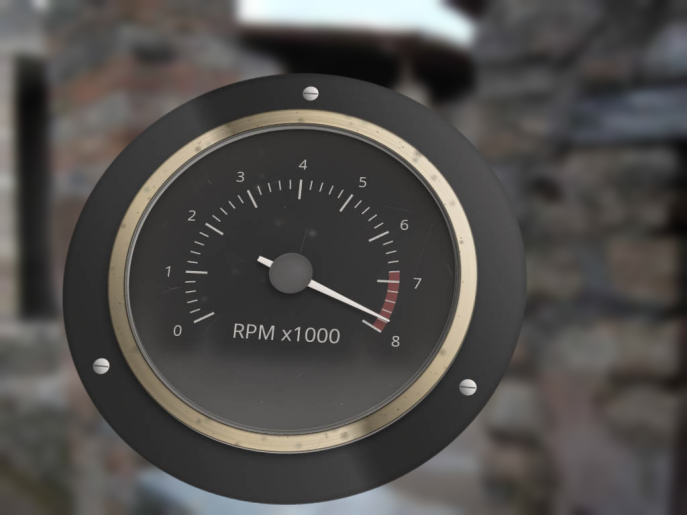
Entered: value=7800 unit=rpm
